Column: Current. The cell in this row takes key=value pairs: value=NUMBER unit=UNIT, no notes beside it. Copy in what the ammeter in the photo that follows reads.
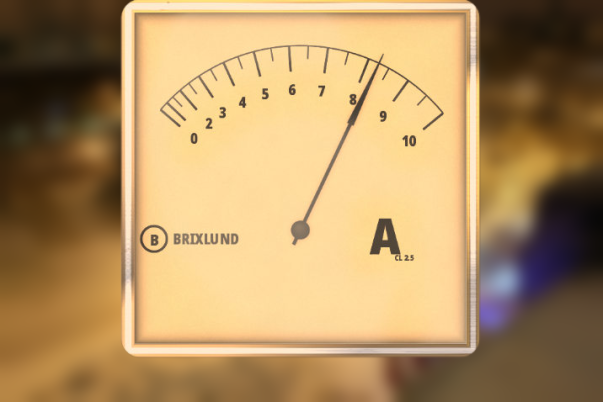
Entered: value=8.25 unit=A
